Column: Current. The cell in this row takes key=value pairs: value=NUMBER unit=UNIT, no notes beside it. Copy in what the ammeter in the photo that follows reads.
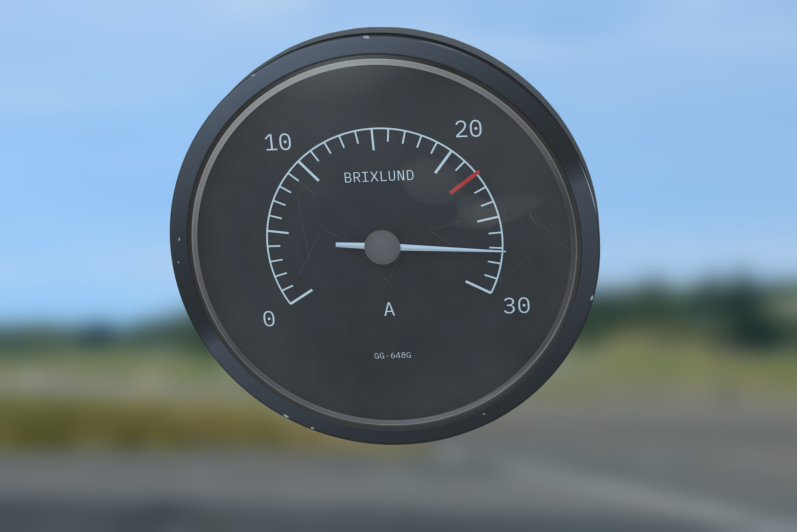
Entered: value=27 unit=A
